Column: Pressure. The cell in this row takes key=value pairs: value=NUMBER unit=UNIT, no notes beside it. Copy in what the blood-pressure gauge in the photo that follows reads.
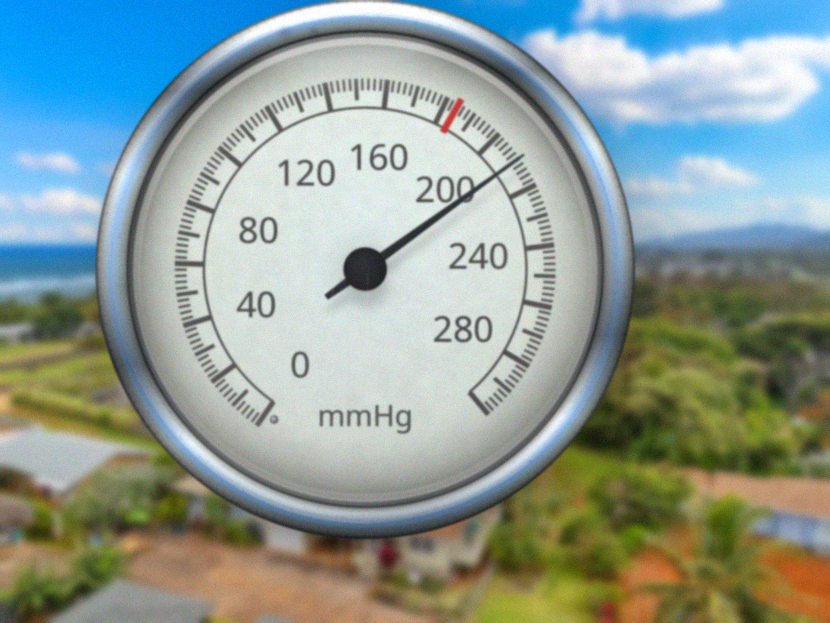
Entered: value=210 unit=mmHg
